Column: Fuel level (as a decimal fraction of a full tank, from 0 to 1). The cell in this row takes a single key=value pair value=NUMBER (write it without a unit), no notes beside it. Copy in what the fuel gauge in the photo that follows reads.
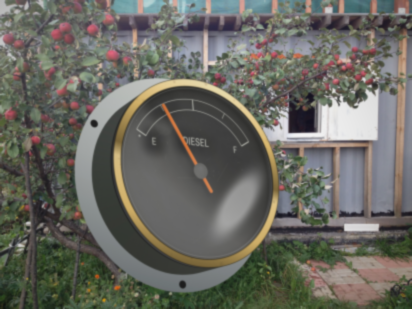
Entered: value=0.25
